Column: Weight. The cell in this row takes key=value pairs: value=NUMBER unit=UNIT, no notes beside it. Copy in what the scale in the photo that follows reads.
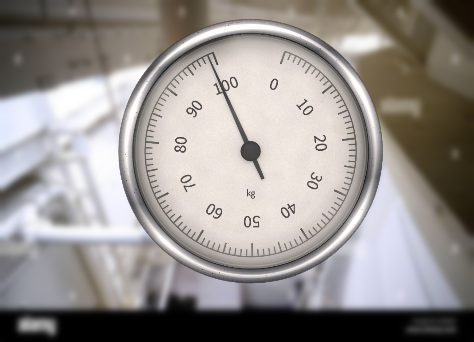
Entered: value=99 unit=kg
